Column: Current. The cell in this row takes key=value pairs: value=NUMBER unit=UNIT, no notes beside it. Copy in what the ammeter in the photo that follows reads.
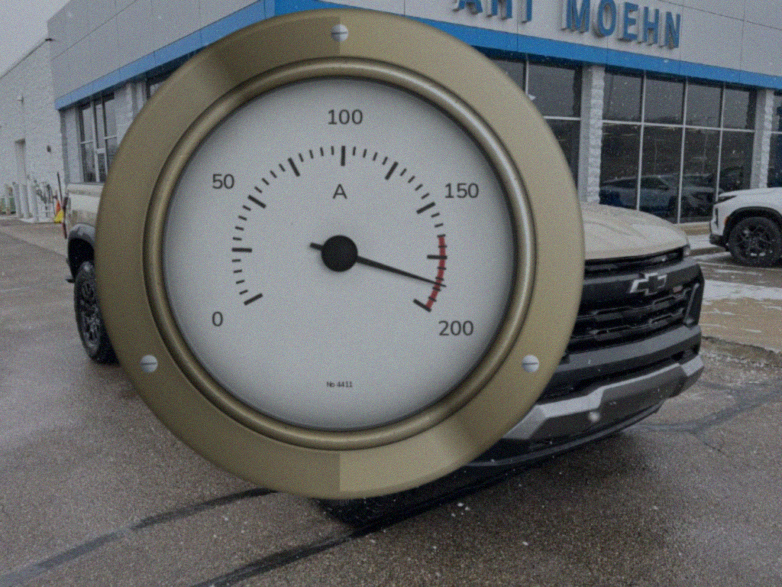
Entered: value=187.5 unit=A
